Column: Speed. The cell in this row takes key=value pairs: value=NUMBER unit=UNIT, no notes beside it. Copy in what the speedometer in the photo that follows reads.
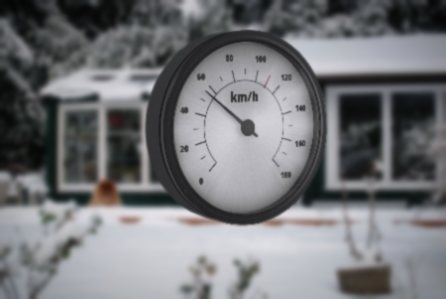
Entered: value=55 unit=km/h
